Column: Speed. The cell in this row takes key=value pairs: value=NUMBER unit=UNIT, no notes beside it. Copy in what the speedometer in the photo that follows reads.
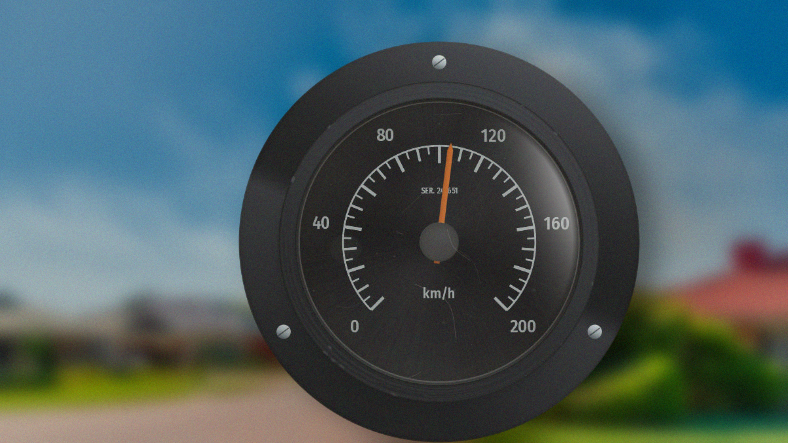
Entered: value=105 unit=km/h
